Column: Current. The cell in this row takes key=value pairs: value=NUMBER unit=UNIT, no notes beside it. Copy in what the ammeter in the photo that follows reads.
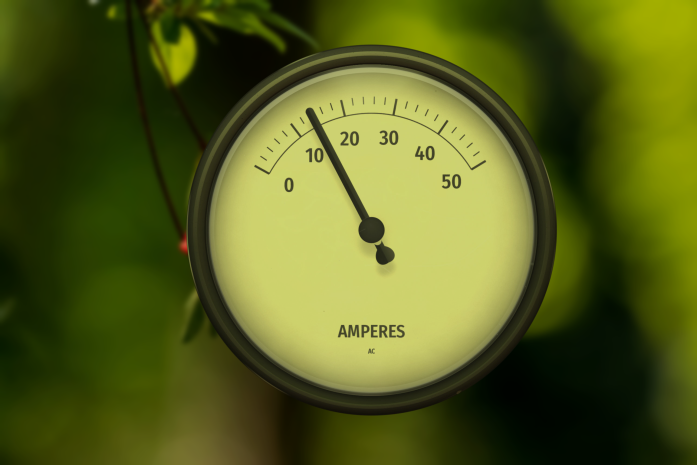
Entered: value=14 unit=A
